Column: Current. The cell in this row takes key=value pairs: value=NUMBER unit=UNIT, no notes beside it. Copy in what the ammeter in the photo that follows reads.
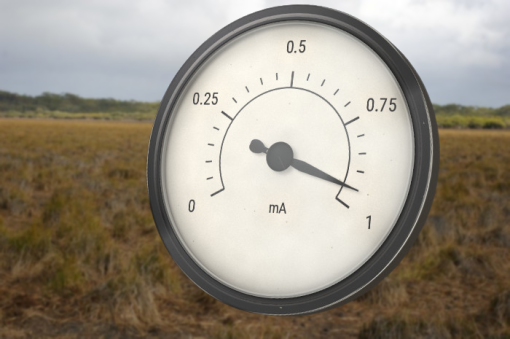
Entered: value=0.95 unit=mA
